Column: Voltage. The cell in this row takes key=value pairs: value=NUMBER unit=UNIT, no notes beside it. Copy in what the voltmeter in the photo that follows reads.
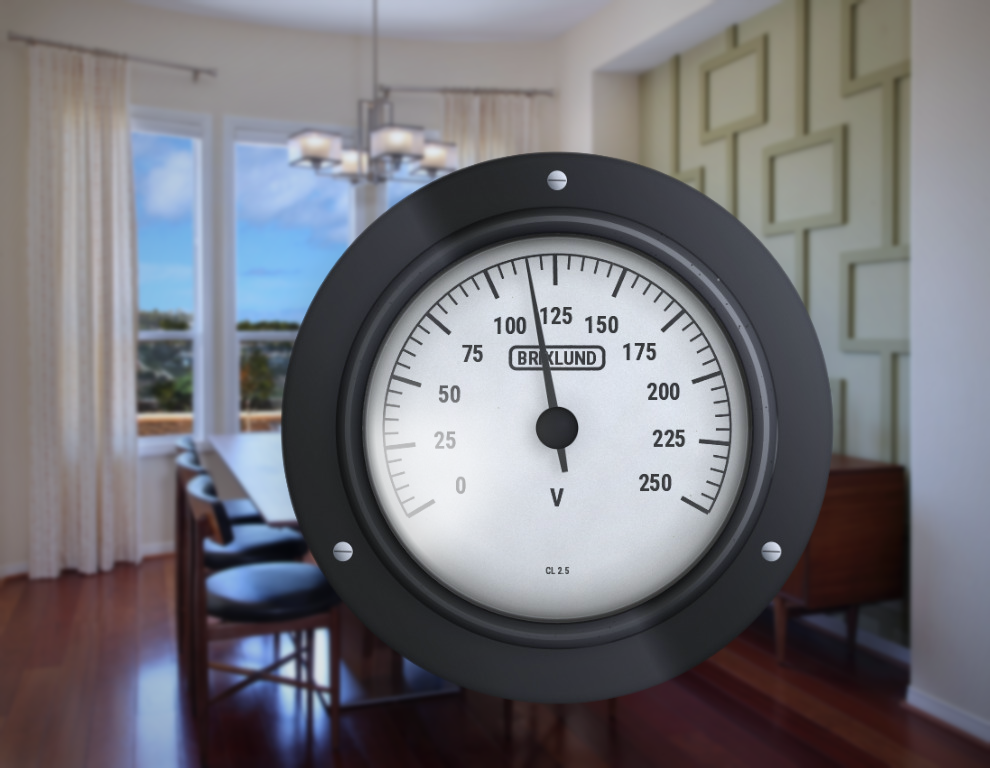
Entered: value=115 unit=V
